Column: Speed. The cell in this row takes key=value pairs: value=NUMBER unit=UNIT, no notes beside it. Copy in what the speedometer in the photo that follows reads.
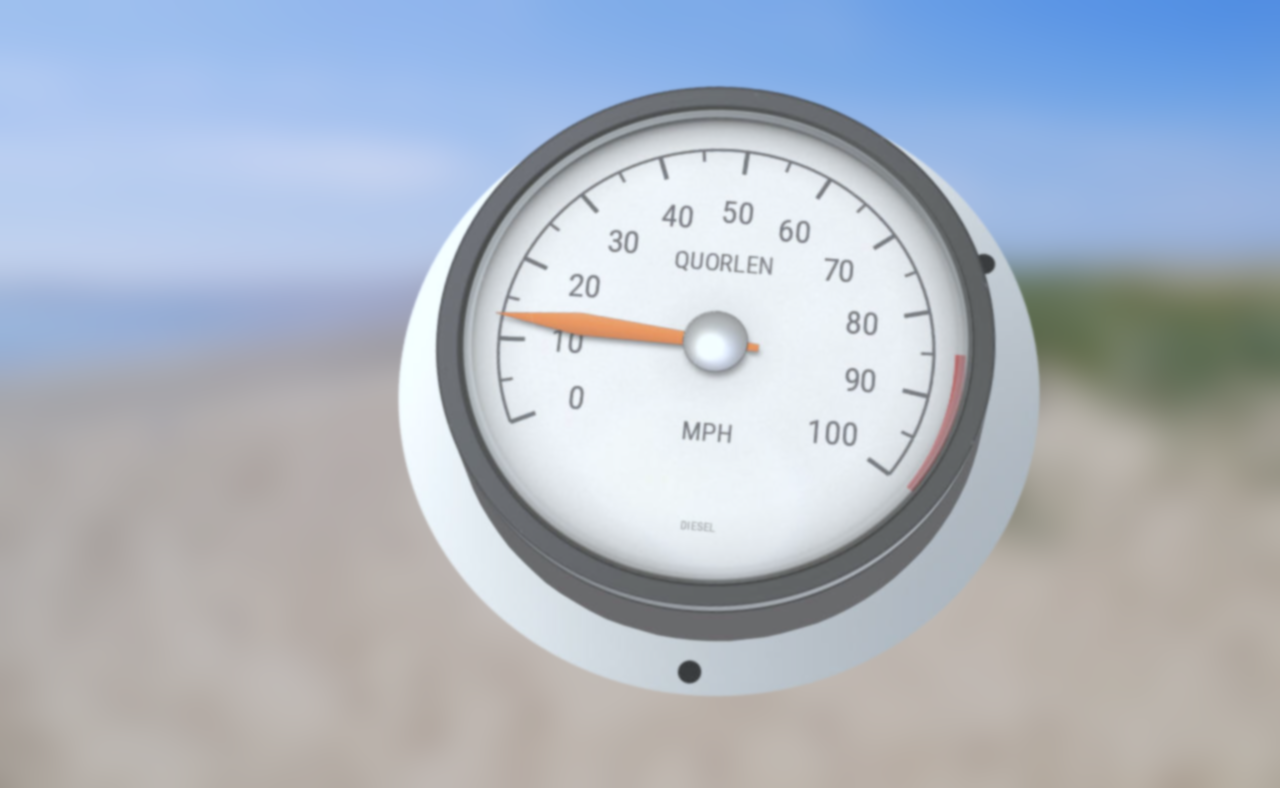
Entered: value=12.5 unit=mph
